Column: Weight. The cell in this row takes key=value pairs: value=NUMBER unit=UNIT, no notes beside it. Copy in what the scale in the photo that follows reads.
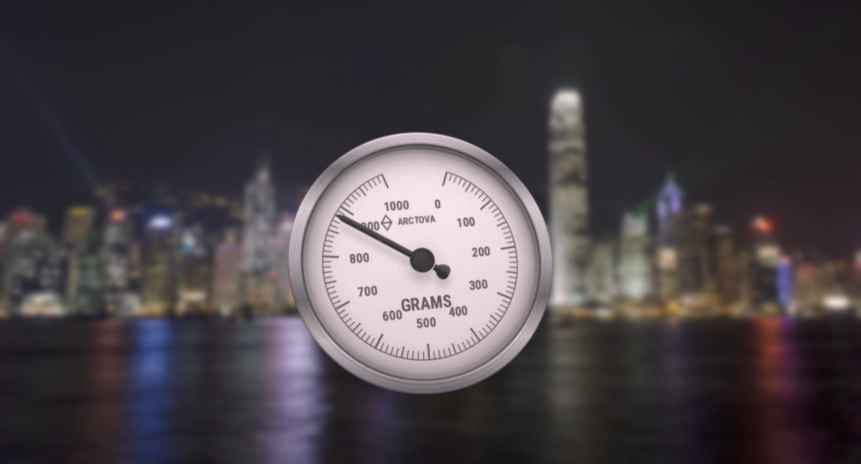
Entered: value=880 unit=g
